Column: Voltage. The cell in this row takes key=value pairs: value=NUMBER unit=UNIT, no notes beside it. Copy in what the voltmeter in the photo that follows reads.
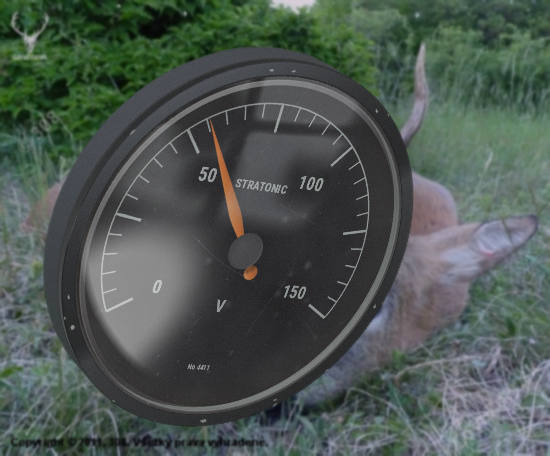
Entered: value=55 unit=V
